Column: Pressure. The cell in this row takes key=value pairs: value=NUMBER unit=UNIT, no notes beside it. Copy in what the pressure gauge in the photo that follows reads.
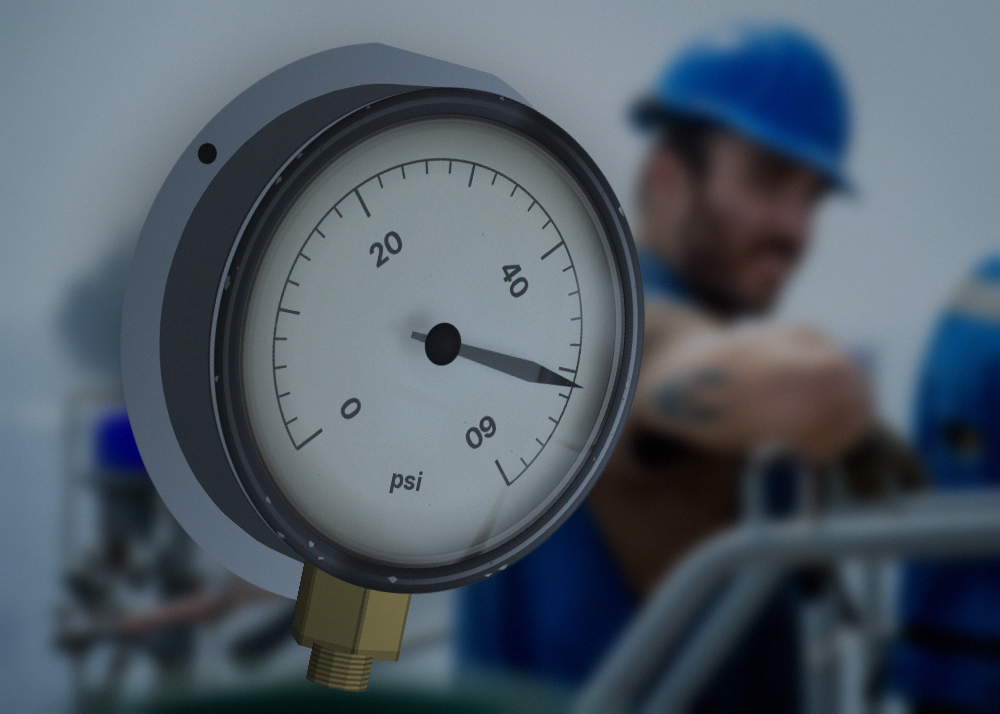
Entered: value=51 unit=psi
